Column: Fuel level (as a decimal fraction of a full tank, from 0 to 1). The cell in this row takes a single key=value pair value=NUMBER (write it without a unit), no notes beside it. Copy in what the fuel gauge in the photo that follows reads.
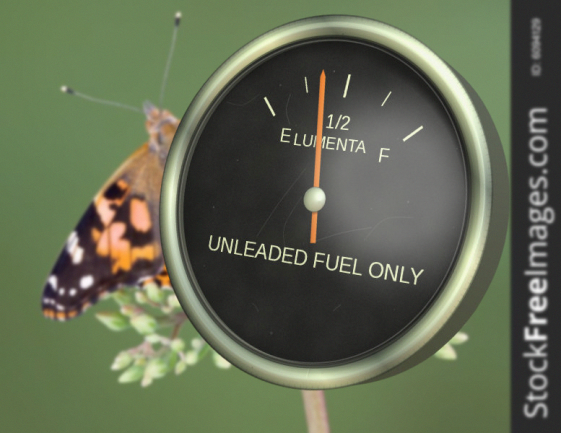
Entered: value=0.375
